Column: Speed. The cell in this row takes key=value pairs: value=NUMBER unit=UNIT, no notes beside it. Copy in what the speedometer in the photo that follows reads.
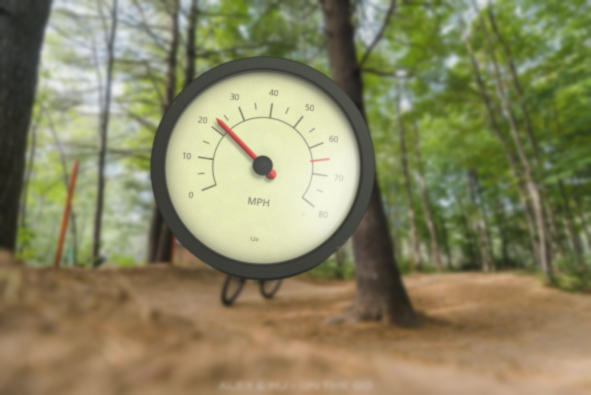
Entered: value=22.5 unit=mph
